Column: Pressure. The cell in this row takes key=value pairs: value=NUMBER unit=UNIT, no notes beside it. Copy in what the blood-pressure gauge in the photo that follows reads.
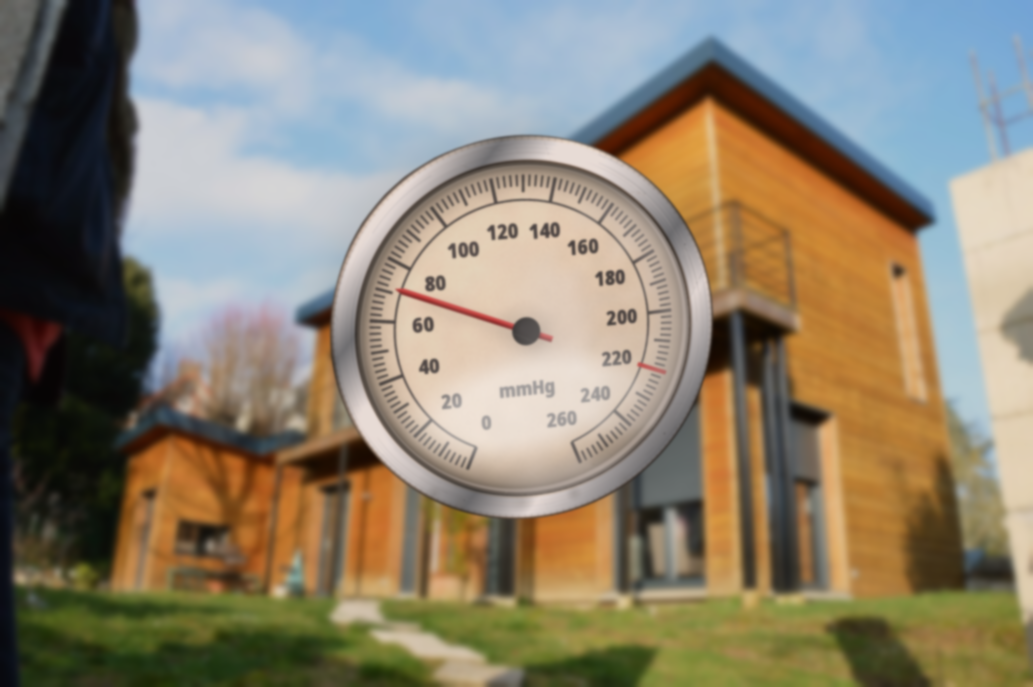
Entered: value=72 unit=mmHg
